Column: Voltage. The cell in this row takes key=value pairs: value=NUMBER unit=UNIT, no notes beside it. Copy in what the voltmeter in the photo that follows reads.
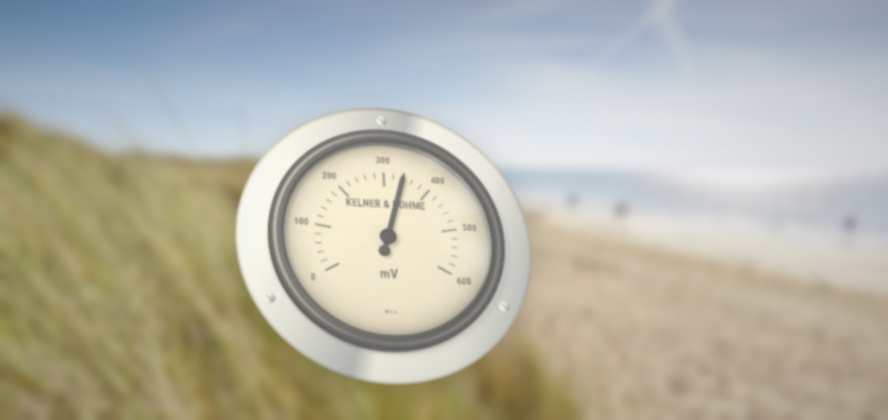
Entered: value=340 unit=mV
